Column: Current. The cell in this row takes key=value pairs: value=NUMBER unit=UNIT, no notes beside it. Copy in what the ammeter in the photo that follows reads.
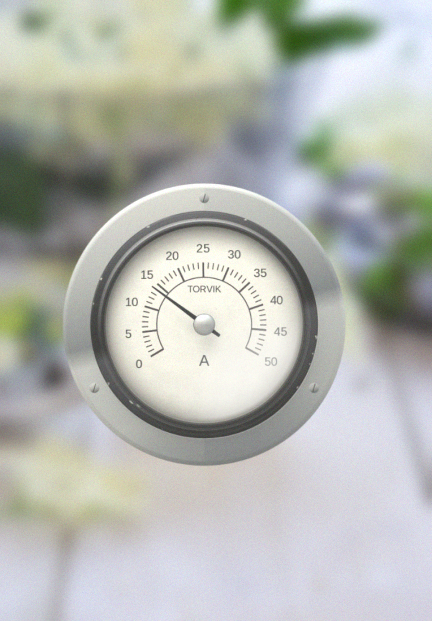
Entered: value=14 unit=A
